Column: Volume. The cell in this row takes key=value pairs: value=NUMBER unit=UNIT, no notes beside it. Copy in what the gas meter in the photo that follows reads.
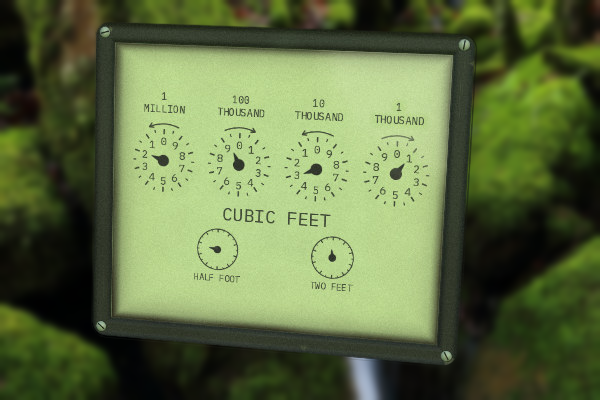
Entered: value=193100 unit=ft³
